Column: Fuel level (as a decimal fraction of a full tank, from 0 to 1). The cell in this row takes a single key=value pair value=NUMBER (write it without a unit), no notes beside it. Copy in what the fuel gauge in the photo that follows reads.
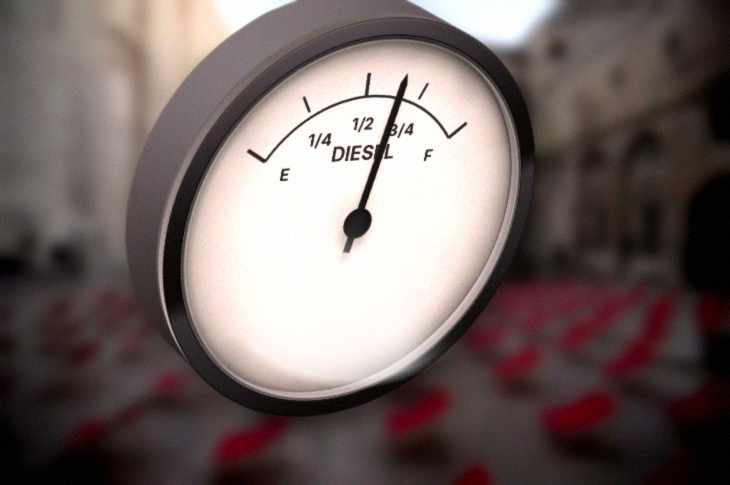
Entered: value=0.625
